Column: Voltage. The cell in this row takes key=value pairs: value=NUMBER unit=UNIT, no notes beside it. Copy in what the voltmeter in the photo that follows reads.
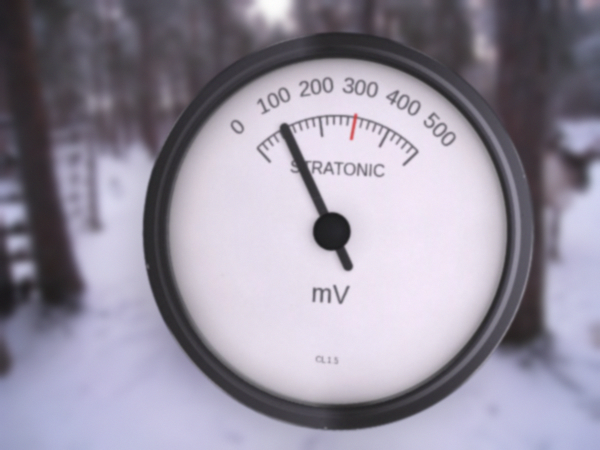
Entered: value=100 unit=mV
